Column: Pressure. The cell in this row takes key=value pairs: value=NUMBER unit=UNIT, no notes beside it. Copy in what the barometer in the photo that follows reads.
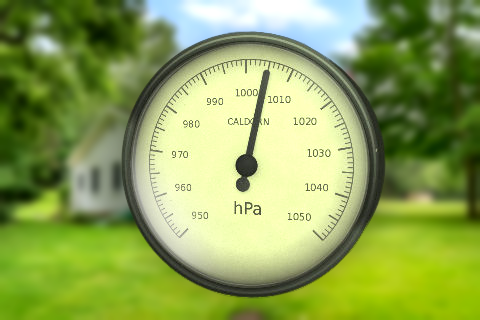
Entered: value=1005 unit=hPa
